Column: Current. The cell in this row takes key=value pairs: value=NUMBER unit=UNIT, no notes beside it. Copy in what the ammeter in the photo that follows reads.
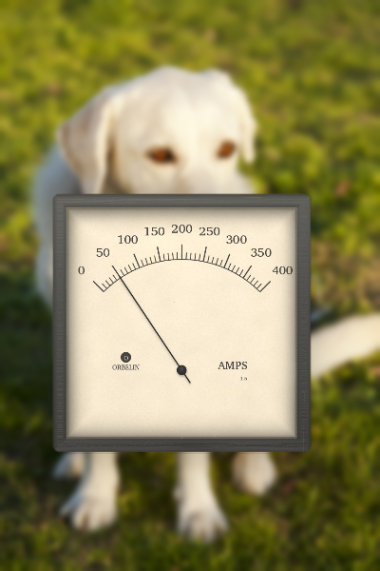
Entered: value=50 unit=A
